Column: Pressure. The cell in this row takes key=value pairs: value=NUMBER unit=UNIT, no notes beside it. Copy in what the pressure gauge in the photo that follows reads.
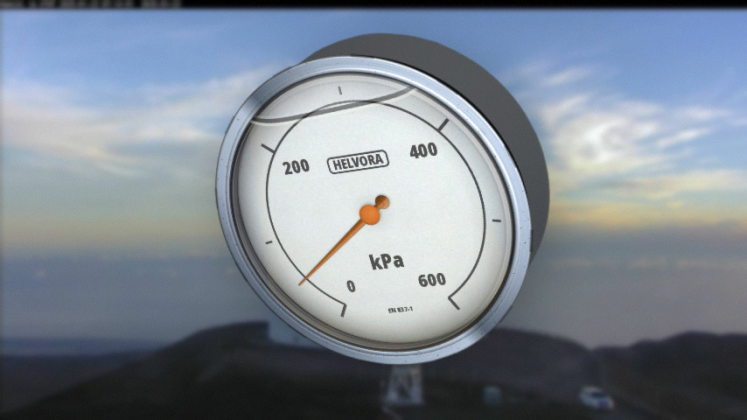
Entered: value=50 unit=kPa
